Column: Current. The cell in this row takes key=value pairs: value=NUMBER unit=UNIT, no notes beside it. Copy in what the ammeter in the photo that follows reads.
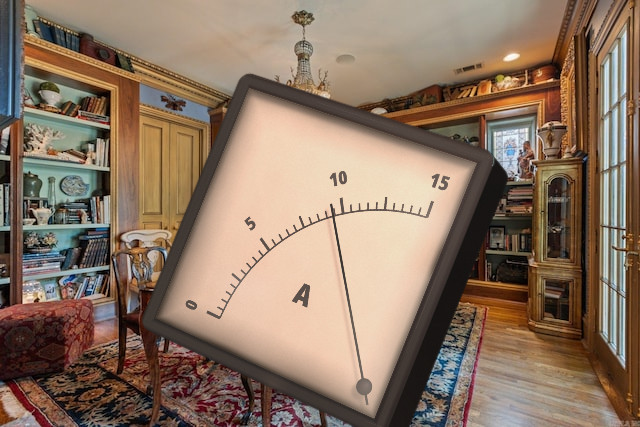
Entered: value=9.5 unit=A
